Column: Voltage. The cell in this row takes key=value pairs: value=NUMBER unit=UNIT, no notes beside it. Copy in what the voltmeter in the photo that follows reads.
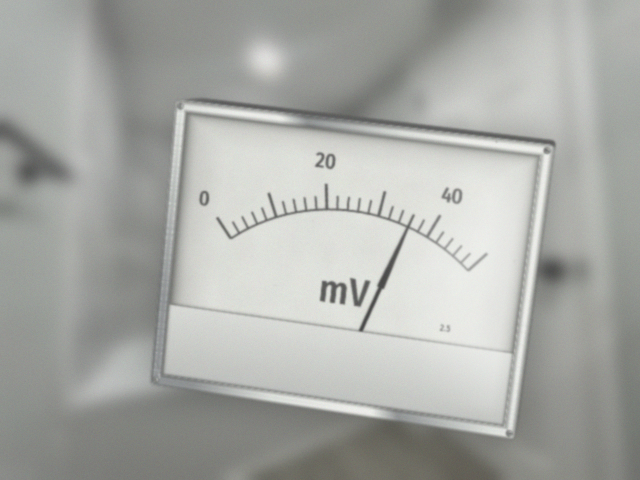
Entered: value=36 unit=mV
